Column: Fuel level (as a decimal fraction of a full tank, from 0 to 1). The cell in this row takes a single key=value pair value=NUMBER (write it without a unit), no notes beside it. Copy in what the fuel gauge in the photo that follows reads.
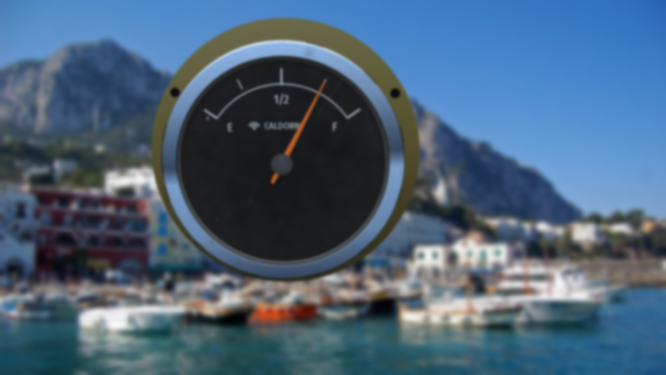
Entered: value=0.75
